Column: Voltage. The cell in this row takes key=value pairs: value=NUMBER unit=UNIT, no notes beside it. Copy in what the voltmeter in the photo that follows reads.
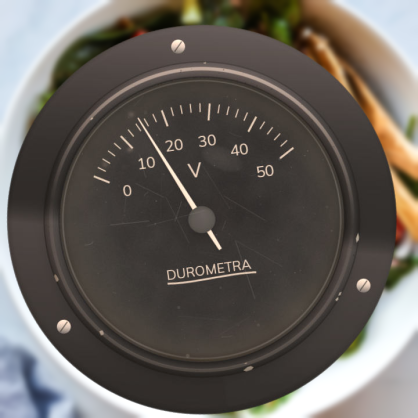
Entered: value=15 unit=V
